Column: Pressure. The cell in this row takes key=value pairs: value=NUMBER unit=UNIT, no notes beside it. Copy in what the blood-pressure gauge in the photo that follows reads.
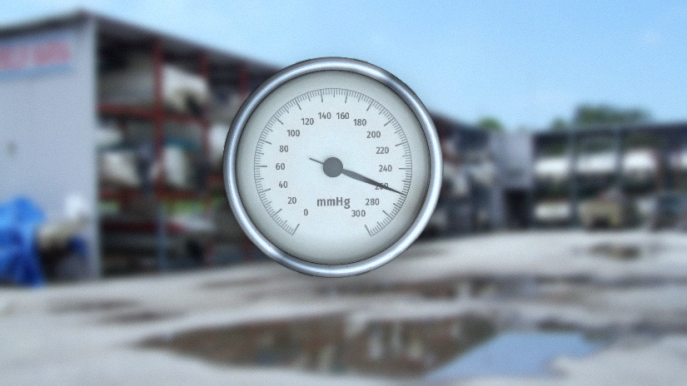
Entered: value=260 unit=mmHg
